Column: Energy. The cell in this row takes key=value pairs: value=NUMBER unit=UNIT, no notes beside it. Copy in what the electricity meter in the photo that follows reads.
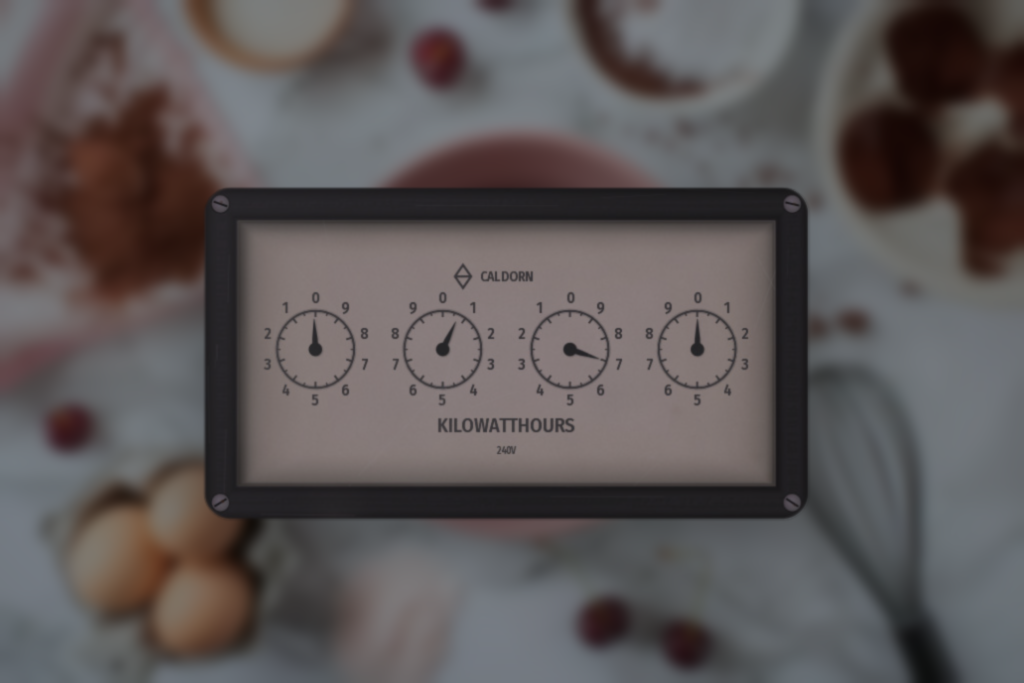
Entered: value=70 unit=kWh
